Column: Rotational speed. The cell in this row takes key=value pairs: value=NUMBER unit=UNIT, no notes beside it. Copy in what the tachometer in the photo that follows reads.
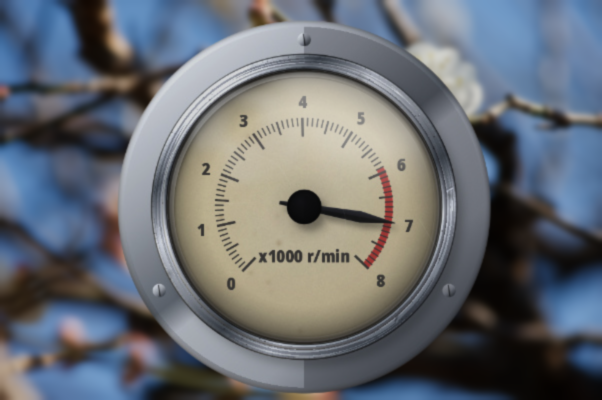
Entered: value=7000 unit=rpm
